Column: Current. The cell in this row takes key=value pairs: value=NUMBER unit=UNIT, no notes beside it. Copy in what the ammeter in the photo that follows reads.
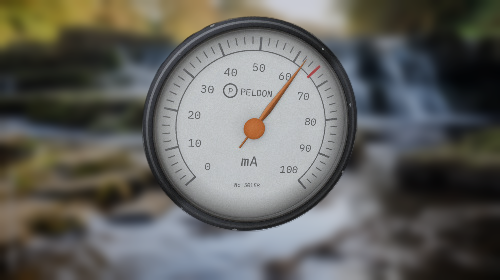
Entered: value=62 unit=mA
